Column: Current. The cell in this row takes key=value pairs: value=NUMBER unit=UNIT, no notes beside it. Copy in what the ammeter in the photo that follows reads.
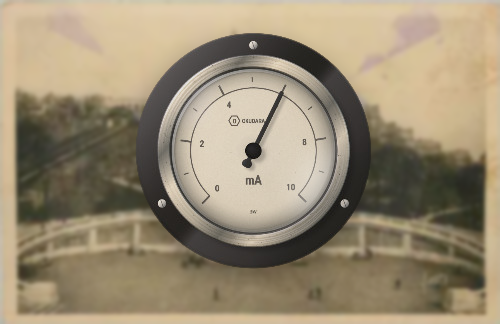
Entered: value=6 unit=mA
